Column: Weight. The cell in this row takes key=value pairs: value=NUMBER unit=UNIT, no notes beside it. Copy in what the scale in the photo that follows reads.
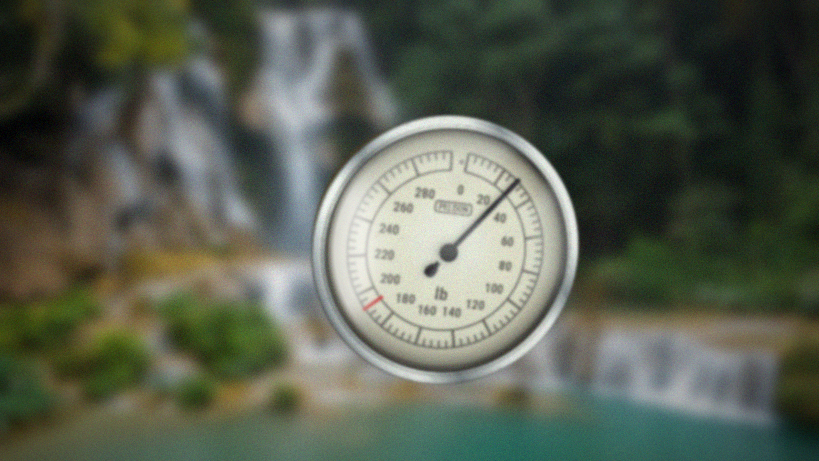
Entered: value=28 unit=lb
